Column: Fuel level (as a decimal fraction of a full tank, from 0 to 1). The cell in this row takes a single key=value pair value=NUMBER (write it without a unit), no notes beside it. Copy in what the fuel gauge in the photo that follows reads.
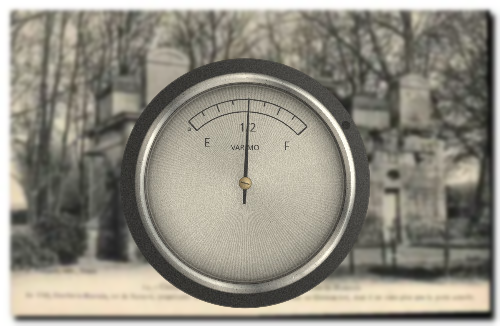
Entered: value=0.5
